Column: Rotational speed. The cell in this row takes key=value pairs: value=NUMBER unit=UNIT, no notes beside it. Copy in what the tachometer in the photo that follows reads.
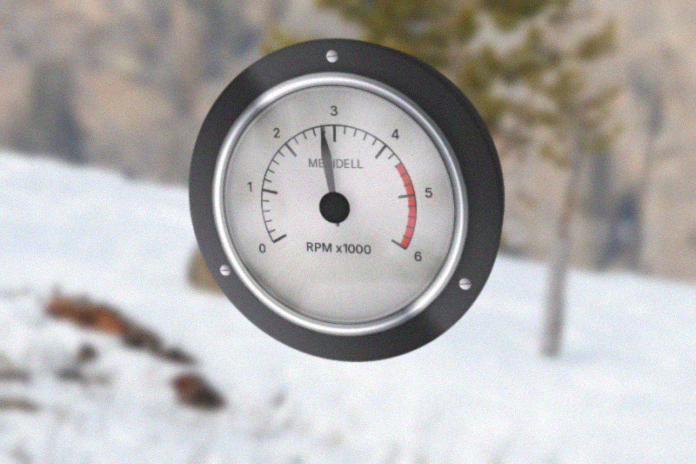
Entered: value=2800 unit=rpm
